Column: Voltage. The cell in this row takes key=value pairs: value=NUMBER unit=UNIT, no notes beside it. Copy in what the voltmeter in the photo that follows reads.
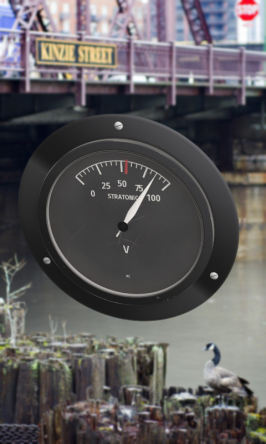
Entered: value=85 unit=V
